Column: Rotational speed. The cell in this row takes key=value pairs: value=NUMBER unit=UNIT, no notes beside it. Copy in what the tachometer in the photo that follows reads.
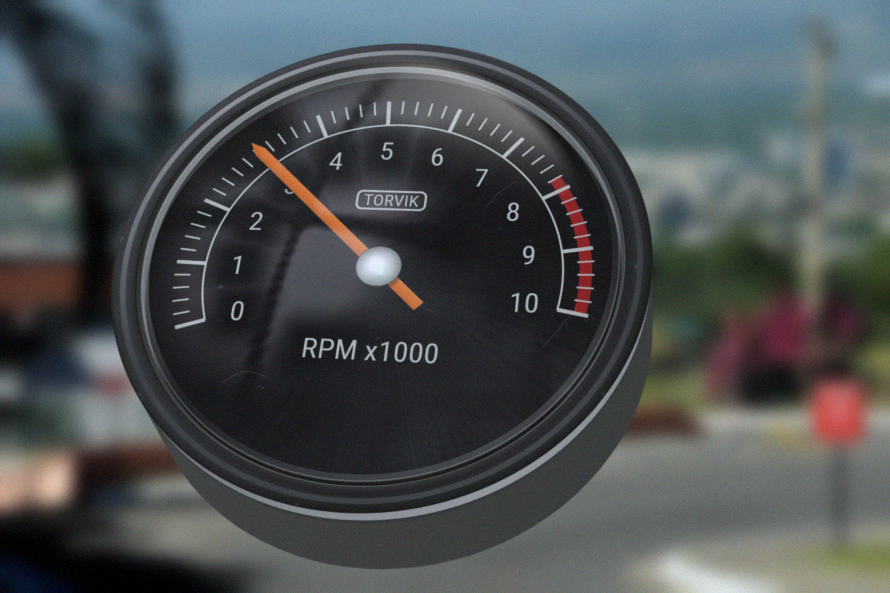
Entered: value=3000 unit=rpm
